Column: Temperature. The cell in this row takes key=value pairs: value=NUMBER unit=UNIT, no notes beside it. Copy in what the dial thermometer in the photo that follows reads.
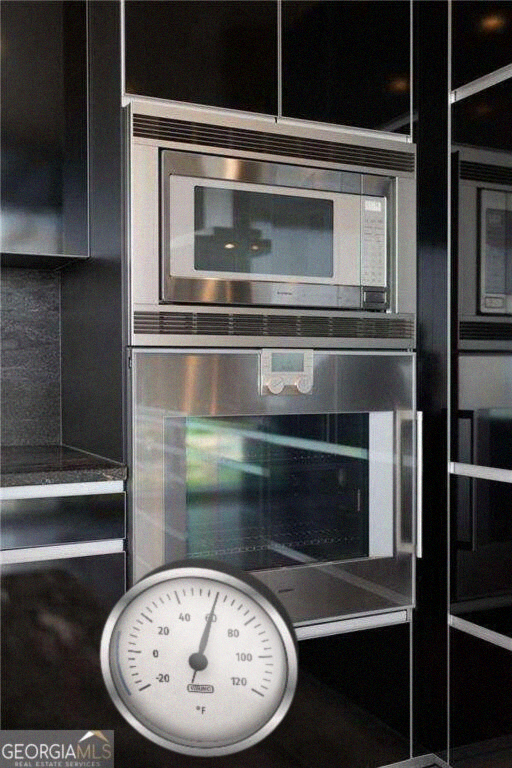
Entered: value=60 unit=°F
